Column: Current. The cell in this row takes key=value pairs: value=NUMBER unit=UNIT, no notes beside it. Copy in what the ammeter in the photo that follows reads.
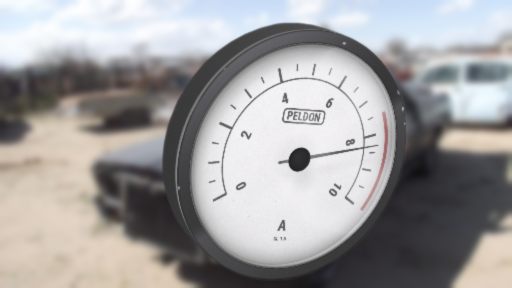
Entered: value=8.25 unit=A
